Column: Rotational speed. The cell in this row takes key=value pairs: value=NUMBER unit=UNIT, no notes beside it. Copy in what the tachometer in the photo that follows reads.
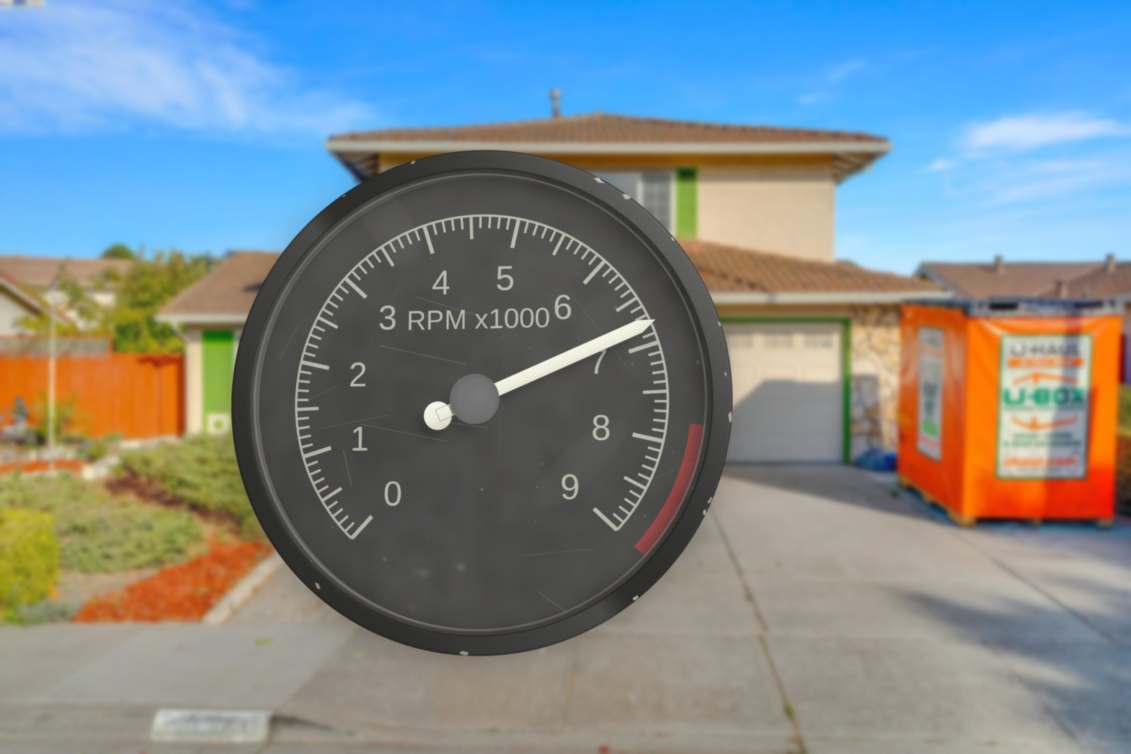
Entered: value=6800 unit=rpm
